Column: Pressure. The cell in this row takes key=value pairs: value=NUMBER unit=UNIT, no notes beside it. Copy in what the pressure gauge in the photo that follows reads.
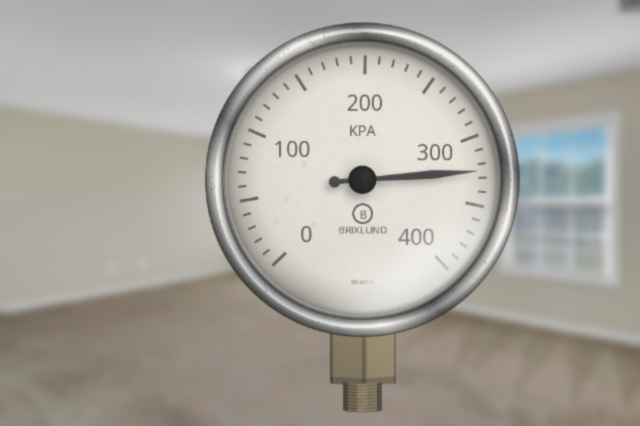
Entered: value=325 unit=kPa
